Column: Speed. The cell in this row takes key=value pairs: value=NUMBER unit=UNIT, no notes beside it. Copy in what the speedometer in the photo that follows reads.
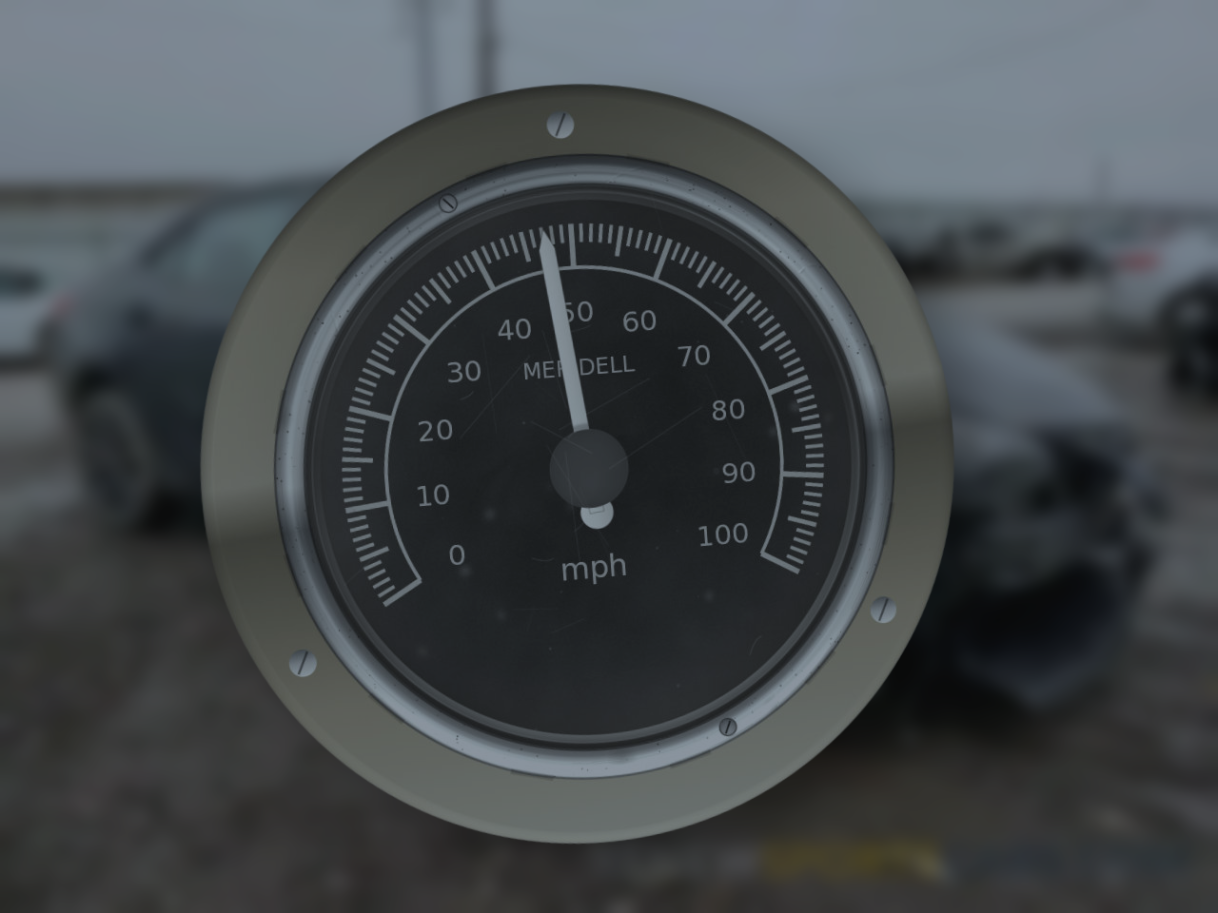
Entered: value=47 unit=mph
